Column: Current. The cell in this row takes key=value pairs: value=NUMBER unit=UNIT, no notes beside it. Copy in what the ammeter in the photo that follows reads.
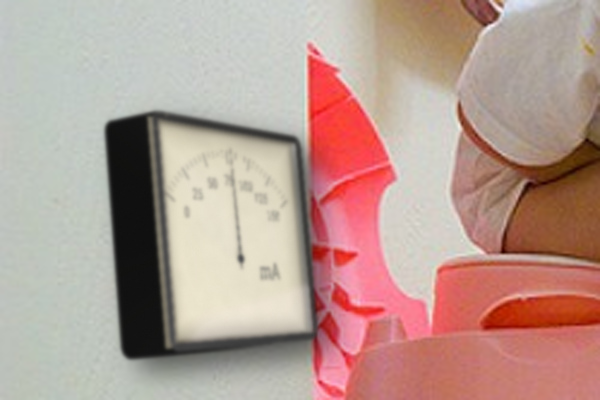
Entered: value=75 unit=mA
